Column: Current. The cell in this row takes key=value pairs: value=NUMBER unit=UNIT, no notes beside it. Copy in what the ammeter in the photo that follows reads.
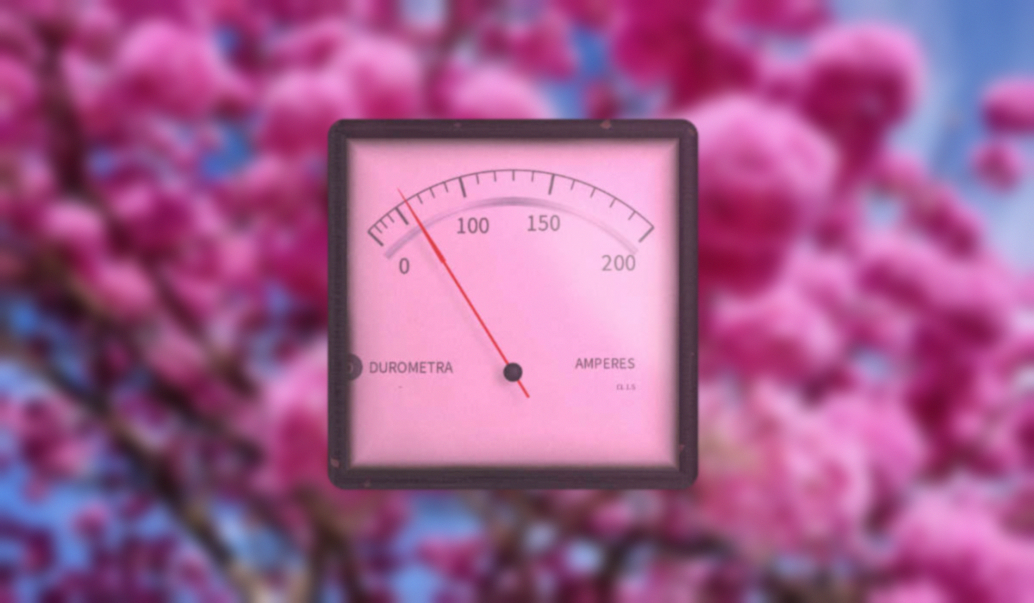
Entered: value=60 unit=A
